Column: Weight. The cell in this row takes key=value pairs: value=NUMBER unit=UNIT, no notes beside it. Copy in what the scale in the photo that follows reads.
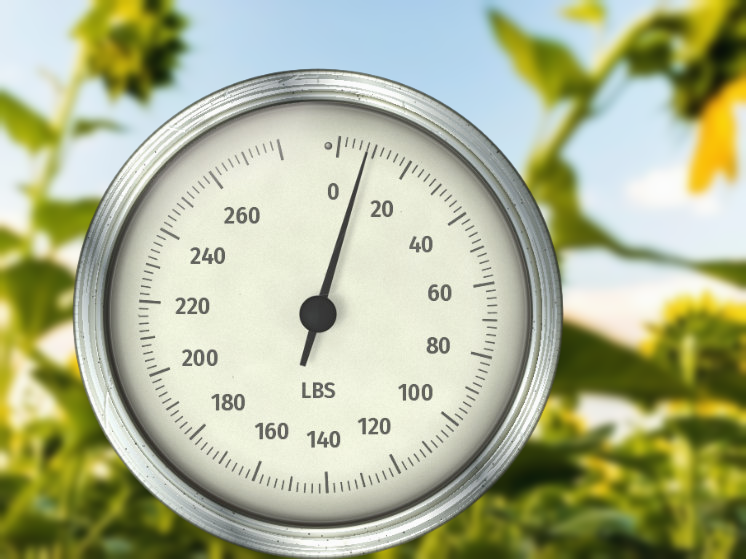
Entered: value=8 unit=lb
